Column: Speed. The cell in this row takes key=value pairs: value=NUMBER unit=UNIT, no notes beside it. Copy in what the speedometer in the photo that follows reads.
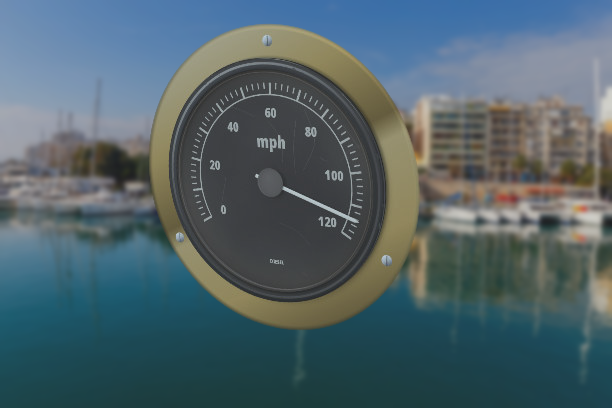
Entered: value=114 unit=mph
